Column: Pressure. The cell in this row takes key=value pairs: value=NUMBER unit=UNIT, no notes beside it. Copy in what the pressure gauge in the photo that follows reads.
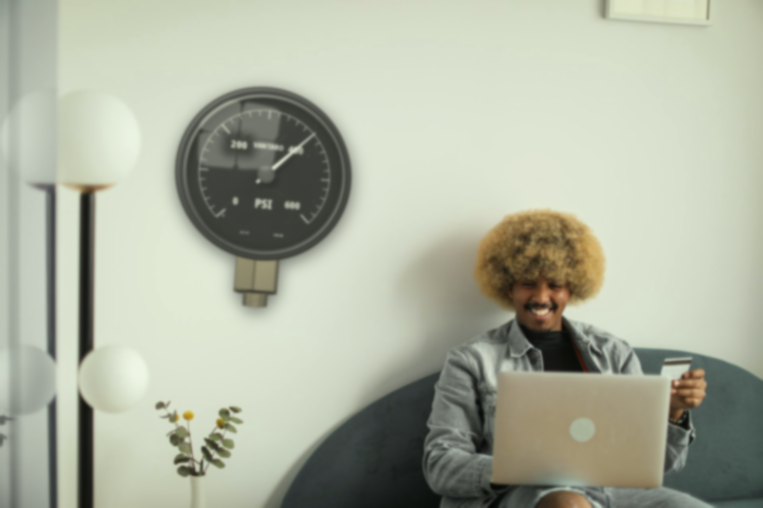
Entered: value=400 unit=psi
